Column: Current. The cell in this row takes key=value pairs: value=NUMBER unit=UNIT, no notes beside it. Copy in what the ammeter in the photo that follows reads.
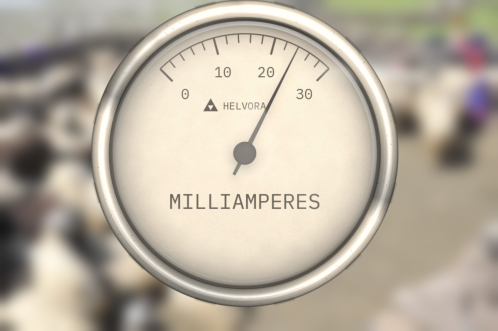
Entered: value=24 unit=mA
